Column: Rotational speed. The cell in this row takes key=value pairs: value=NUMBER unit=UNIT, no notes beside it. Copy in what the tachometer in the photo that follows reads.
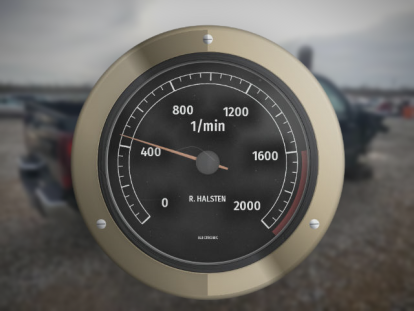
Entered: value=450 unit=rpm
